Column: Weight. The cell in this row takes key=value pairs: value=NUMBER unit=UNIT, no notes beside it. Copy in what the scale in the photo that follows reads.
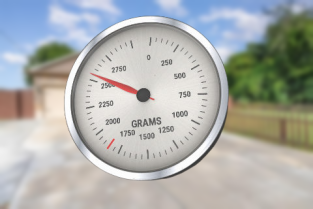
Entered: value=2550 unit=g
